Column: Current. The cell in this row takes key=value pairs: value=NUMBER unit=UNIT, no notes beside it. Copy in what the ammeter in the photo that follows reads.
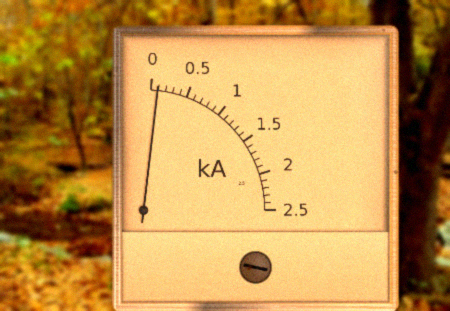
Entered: value=0.1 unit=kA
